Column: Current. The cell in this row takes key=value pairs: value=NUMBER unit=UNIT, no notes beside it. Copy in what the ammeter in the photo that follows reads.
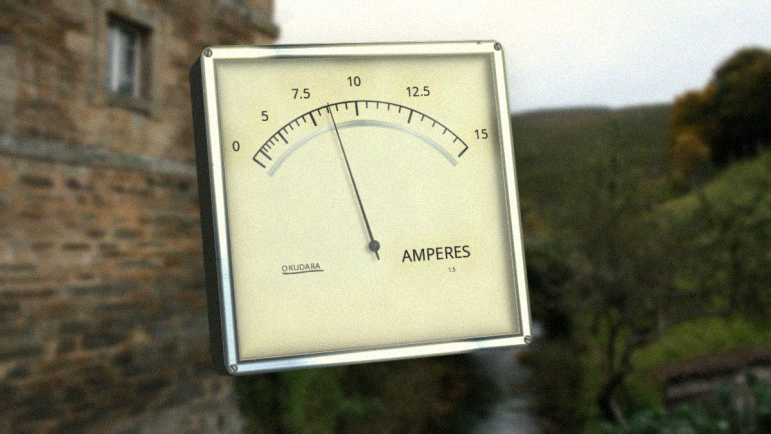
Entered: value=8.5 unit=A
